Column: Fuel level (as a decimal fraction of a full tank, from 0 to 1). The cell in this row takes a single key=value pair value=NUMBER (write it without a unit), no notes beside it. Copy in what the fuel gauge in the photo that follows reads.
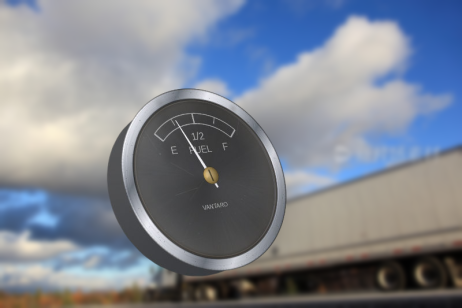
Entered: value=0.25
